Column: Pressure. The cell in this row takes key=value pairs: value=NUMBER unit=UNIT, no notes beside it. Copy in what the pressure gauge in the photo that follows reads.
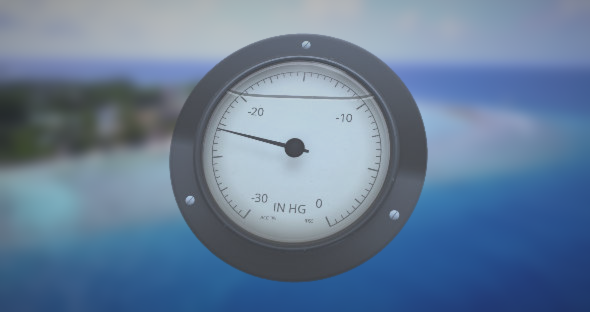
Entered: value=-23 unit=inHg
